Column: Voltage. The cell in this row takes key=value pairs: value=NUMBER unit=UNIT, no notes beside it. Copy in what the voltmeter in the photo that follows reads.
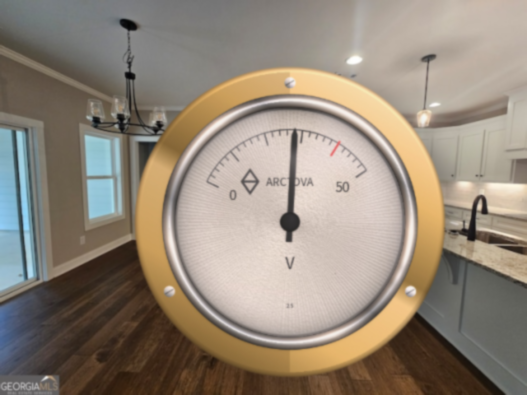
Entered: value=28 unit=V
